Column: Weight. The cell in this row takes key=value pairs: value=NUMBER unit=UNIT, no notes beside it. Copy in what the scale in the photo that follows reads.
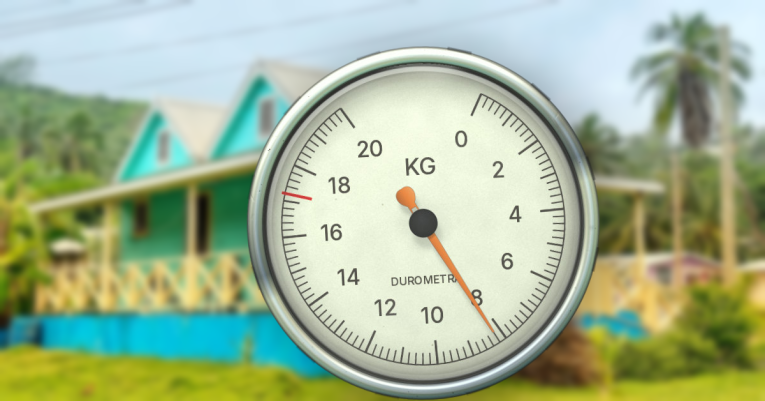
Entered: value=8.2 unit=kg
